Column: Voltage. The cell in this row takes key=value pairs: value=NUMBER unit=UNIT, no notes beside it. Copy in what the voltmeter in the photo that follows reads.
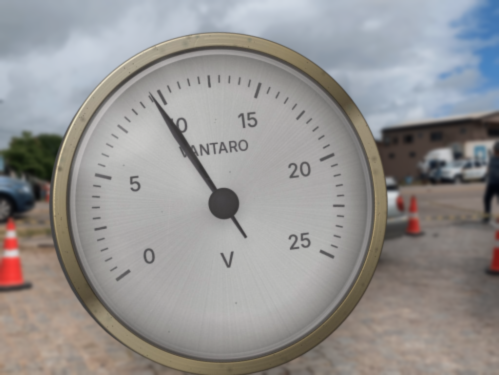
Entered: value=9.5 unit=V
